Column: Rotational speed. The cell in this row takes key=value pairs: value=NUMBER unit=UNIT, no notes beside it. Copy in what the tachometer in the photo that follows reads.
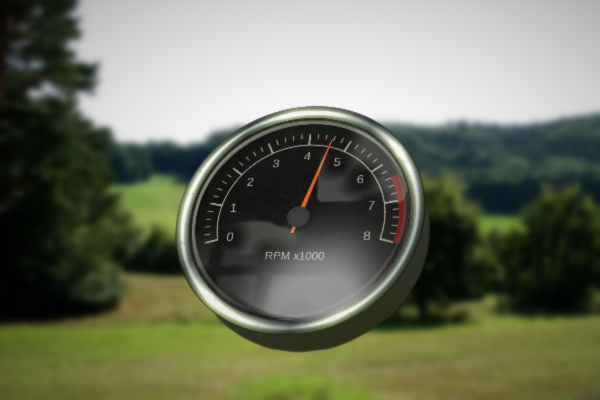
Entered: value=4600 unit=rpm
